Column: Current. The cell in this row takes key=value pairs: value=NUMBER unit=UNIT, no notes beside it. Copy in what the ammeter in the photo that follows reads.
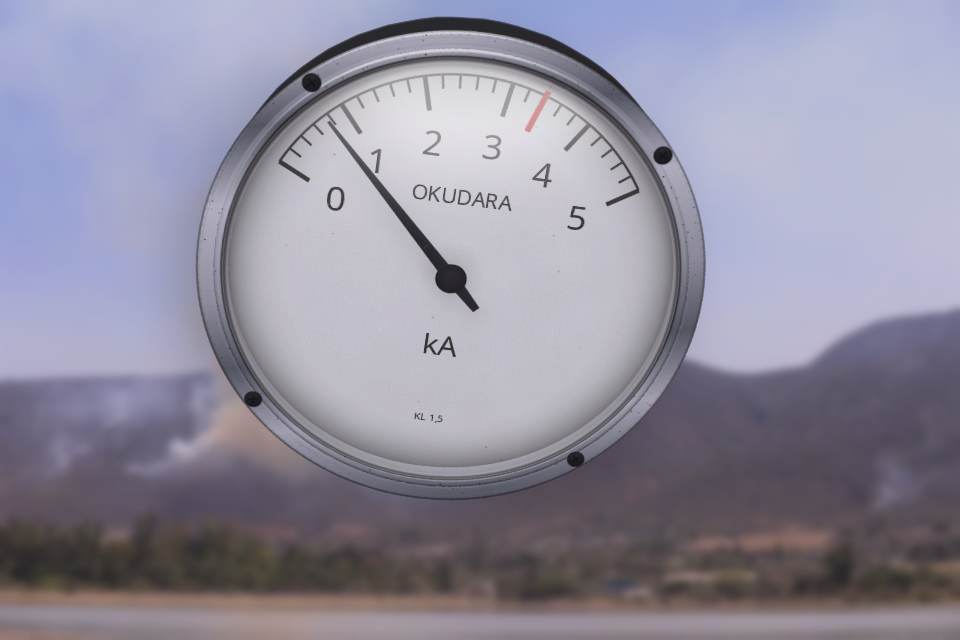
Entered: value=0.8 unit=kA
